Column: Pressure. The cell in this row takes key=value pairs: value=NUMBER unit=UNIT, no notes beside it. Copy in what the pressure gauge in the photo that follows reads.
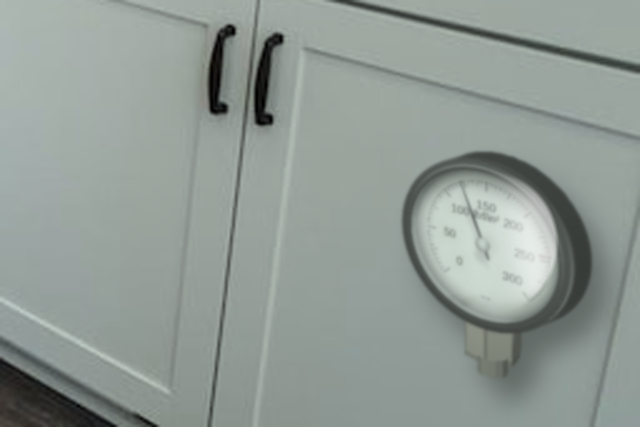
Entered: value=125 unit=psi
